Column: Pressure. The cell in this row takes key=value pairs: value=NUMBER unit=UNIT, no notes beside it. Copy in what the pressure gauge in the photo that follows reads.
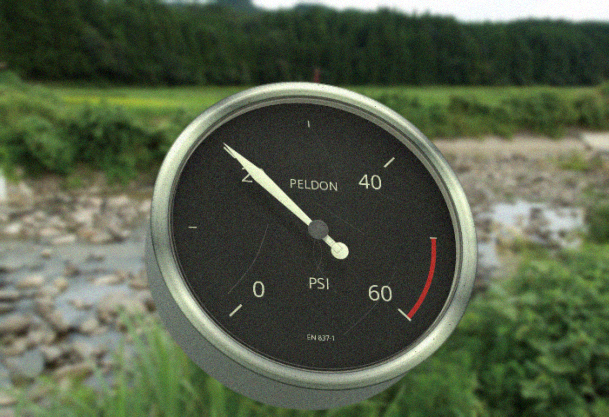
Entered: value=20 unit=psi
